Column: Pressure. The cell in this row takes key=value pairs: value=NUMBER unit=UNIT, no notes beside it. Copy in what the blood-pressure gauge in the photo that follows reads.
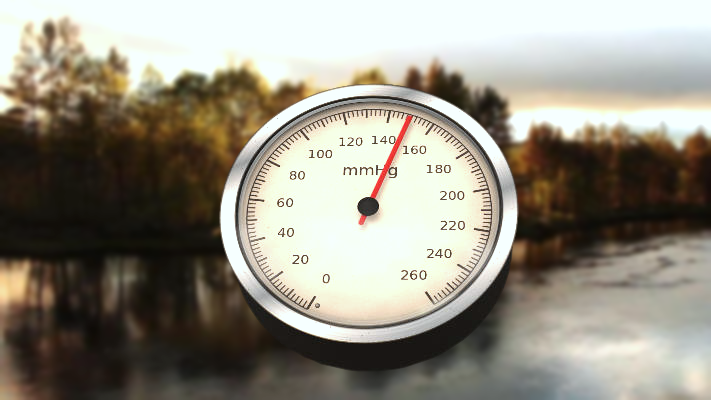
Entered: value=150 unit=mmHg
